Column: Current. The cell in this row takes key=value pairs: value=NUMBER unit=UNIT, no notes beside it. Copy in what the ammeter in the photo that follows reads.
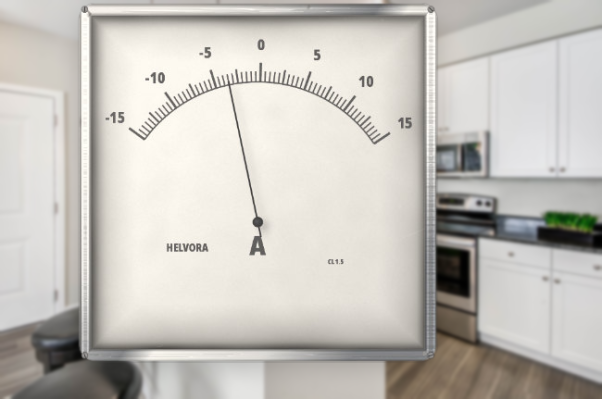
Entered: value=-3.5 unit=A
